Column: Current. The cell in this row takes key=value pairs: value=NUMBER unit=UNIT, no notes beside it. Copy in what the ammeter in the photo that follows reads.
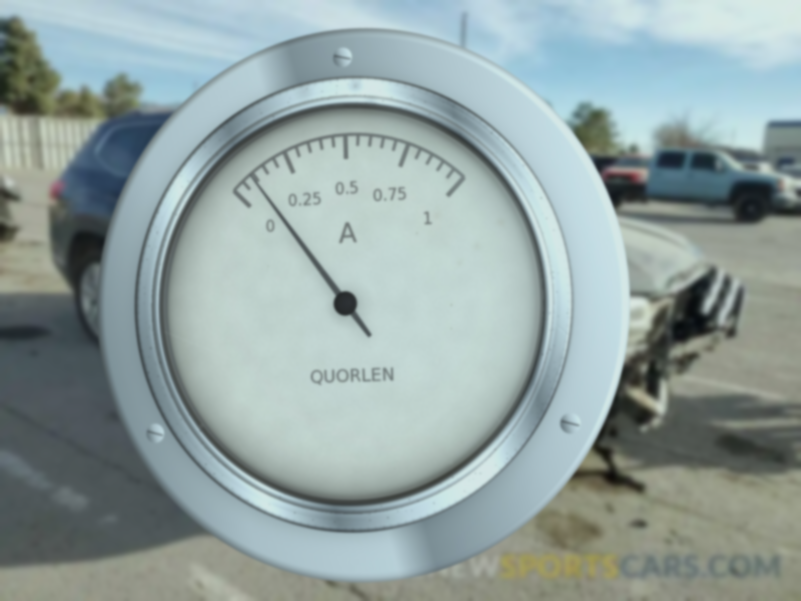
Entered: value=0.1 unit=A
